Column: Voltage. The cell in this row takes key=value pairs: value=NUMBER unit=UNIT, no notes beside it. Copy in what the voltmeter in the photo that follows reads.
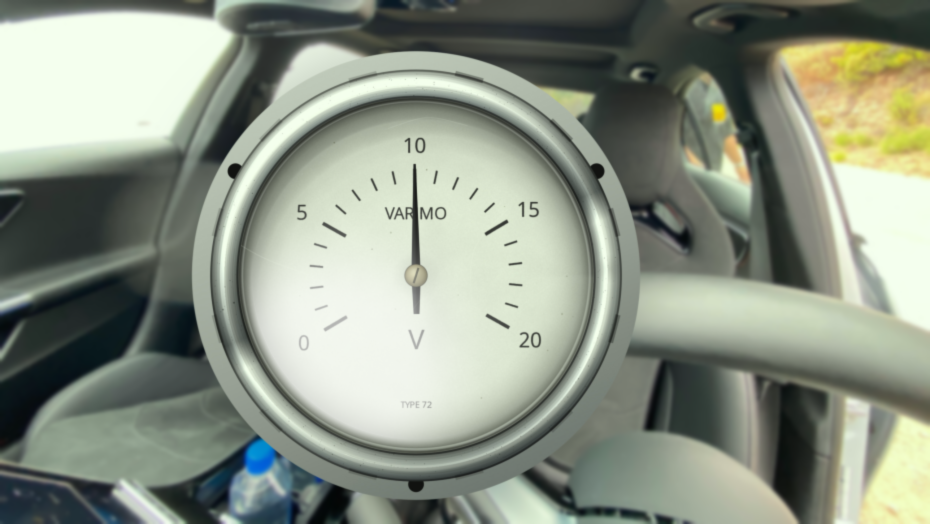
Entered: value=10 unit=V
